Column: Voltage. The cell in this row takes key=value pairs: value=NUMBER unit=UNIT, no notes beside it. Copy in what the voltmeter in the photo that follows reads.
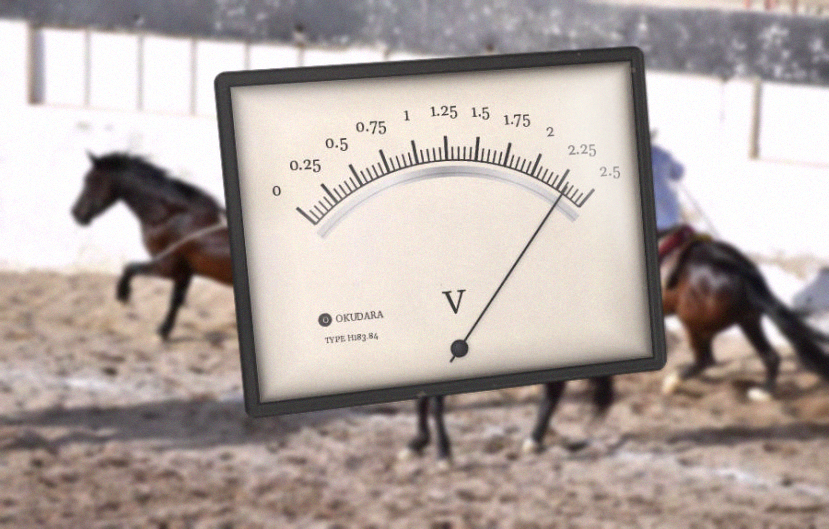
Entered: value=2.3 unit=V
